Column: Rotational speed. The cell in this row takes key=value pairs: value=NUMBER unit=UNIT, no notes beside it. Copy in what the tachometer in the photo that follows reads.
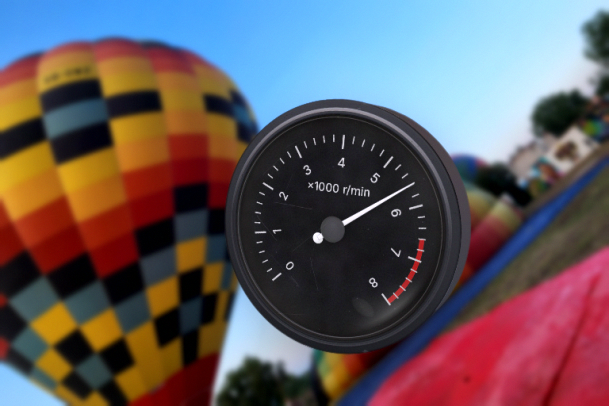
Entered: value=5600 unit=rpm
